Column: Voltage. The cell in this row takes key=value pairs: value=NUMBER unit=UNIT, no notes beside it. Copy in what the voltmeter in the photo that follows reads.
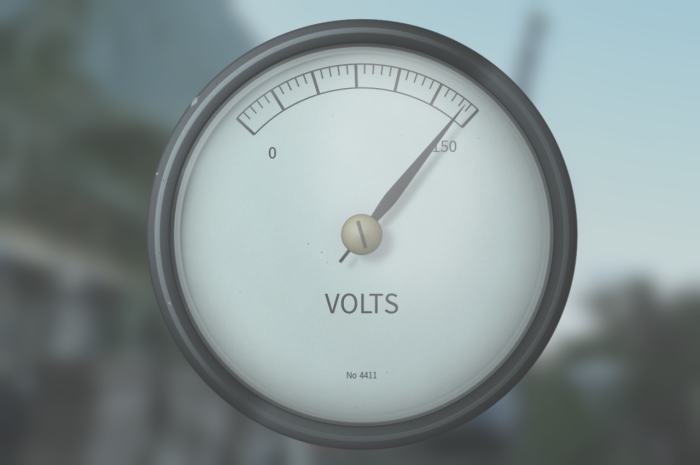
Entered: value=142.5 unit=V
